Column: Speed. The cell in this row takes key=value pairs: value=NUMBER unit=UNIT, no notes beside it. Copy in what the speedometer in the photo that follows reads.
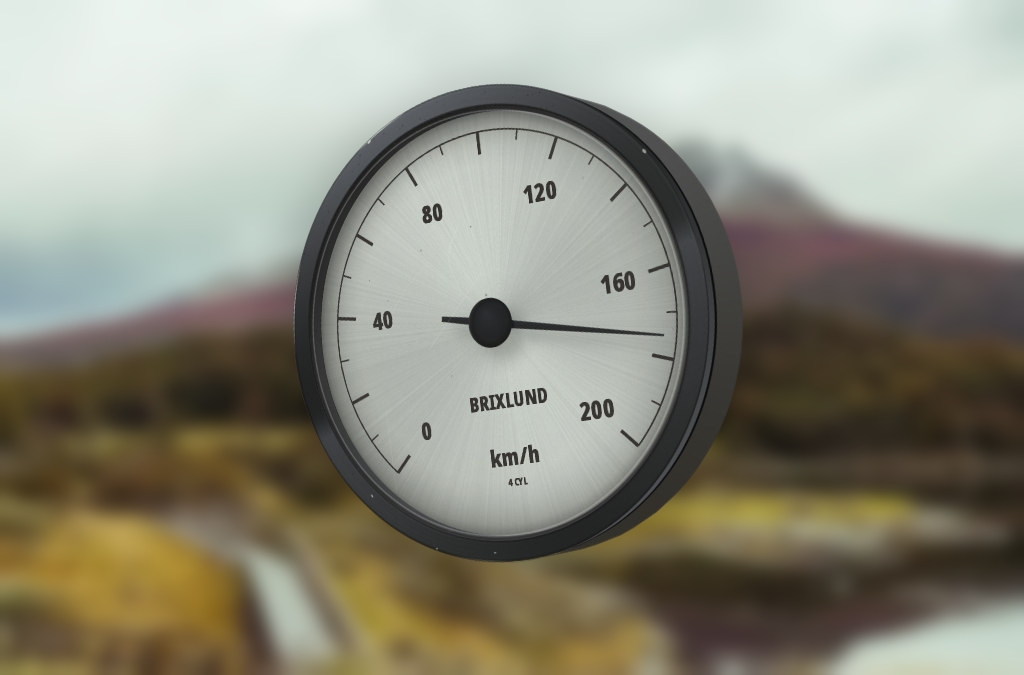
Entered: value=175 unit=km/h
